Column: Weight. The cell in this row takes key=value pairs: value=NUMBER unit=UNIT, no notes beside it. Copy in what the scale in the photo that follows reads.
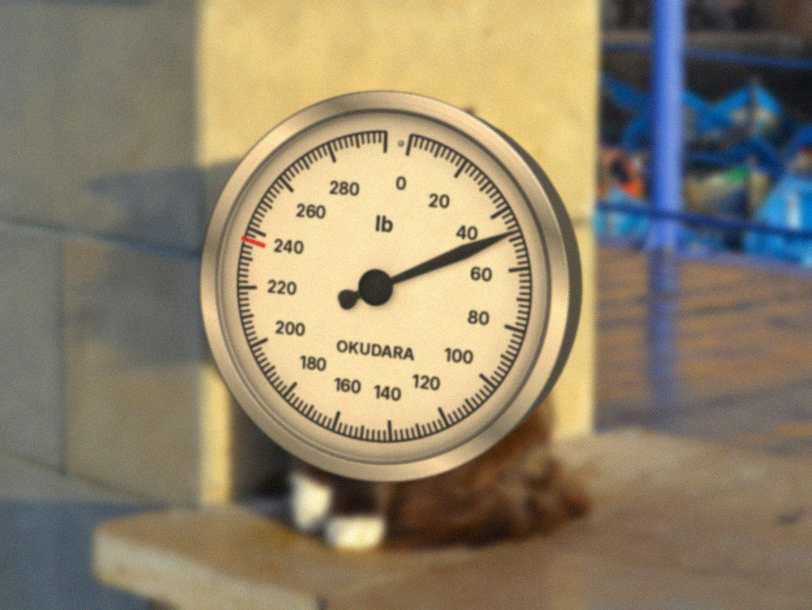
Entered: value=48 unit=lb
